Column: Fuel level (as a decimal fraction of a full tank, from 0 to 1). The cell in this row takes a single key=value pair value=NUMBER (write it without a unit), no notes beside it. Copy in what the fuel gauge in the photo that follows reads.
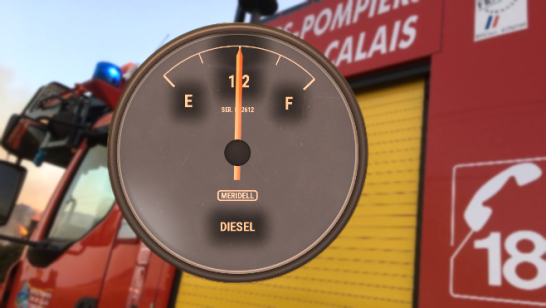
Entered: value=0.5
